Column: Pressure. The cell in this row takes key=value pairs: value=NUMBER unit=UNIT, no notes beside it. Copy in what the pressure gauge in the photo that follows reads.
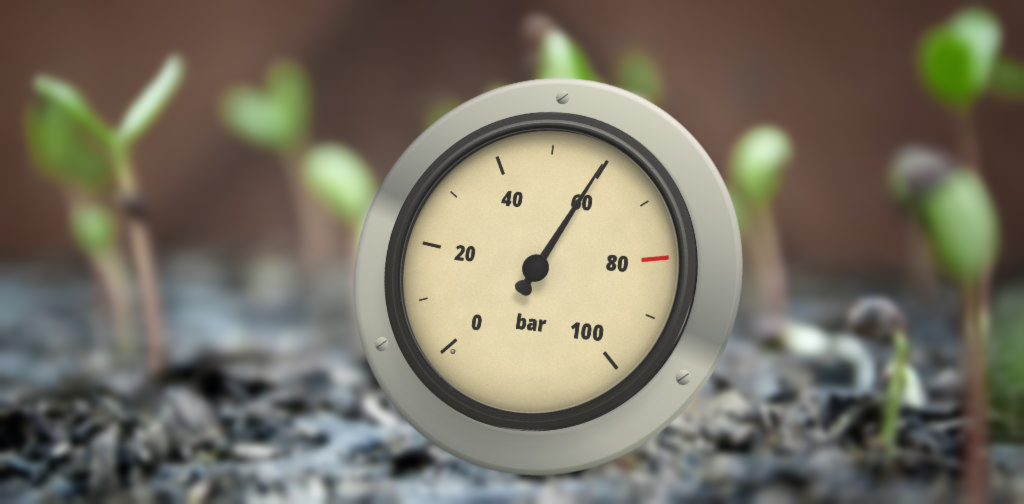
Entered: value=60 unit=bar
